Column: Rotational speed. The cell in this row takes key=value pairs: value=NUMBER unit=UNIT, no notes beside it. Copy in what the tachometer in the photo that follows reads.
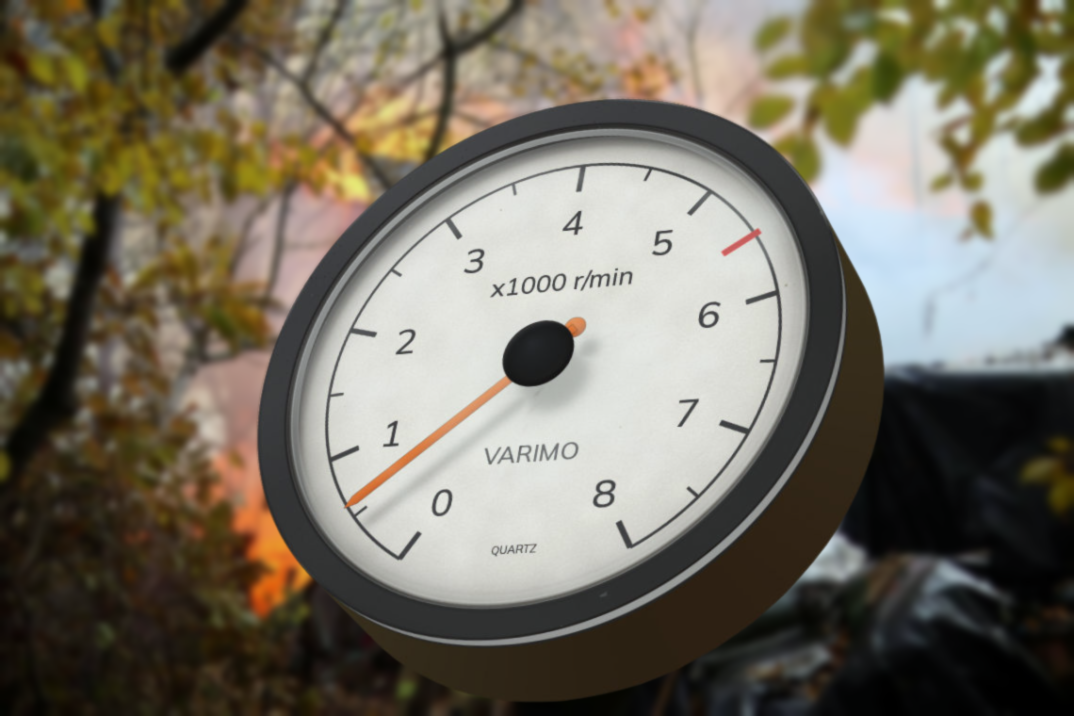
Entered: value=500 unit=rpm
